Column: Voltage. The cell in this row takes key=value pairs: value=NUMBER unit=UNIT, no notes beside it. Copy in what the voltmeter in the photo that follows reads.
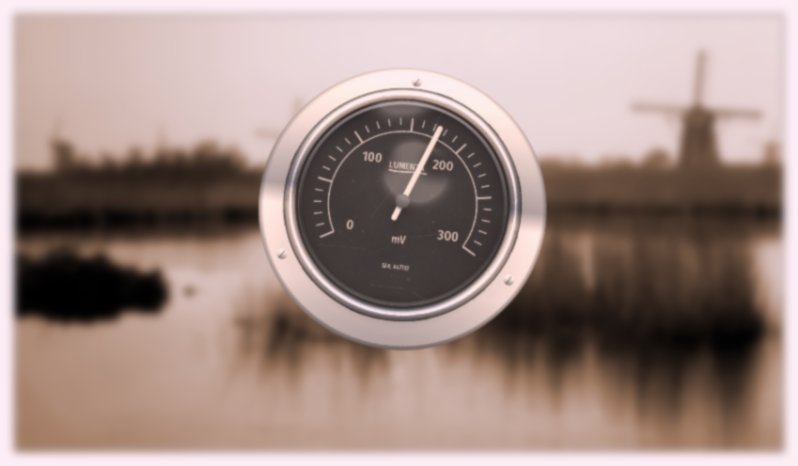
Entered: value=175 unit=mV
